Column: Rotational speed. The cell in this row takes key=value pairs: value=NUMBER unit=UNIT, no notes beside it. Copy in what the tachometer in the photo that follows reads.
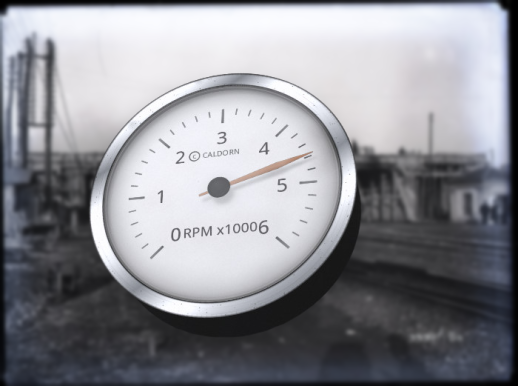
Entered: value=4600 unit=rpm
